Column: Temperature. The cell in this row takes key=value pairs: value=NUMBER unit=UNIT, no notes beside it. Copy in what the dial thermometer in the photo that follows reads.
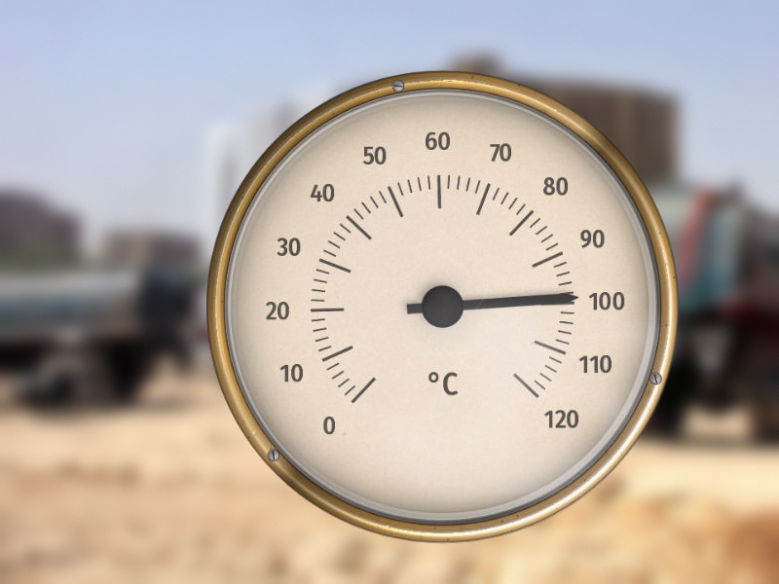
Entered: value=99 unit=°C
